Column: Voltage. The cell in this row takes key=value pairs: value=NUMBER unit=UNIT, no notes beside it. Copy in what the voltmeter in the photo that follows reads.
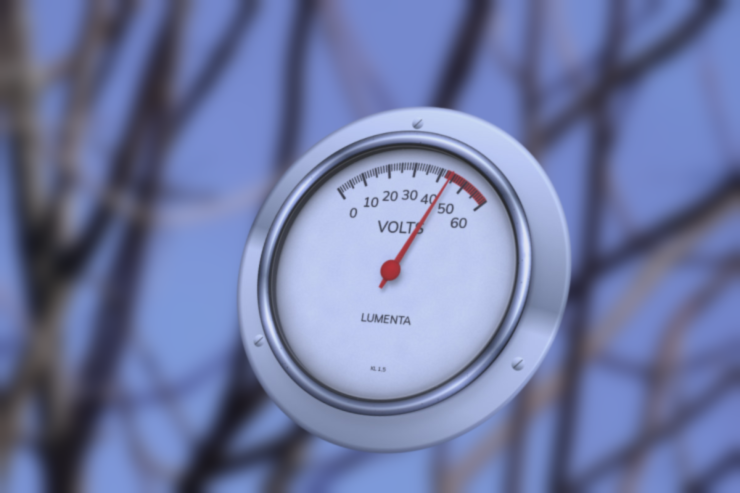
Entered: value=45 unit=V
